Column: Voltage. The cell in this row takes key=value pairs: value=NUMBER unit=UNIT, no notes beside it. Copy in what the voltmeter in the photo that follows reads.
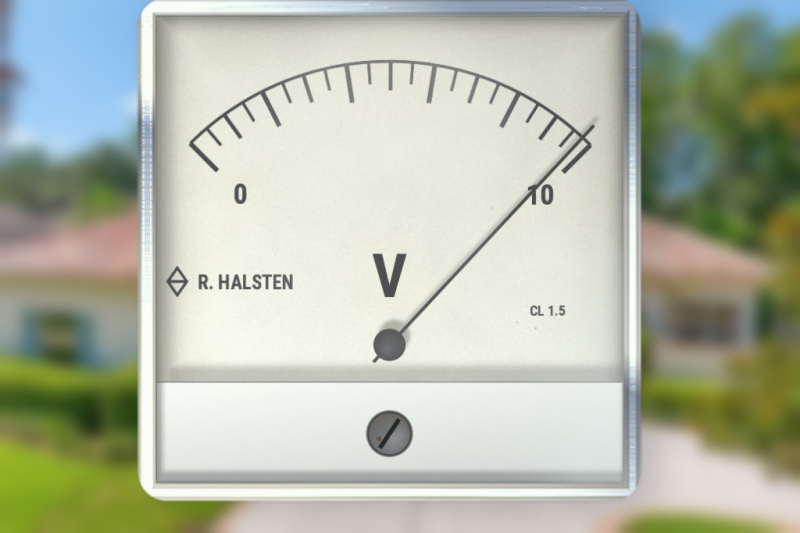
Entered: value=9.75 unit=V
